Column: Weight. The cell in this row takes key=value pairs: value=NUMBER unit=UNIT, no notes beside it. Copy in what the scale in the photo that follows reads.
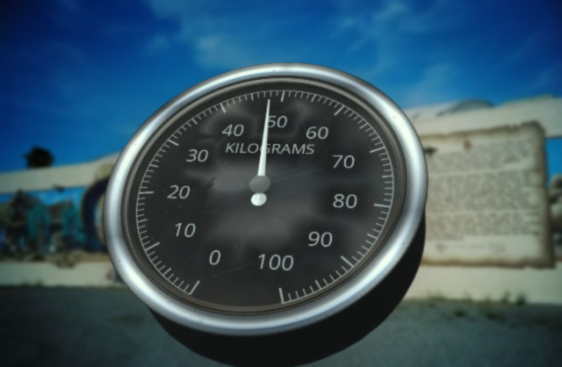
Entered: value=48 unit=kg
